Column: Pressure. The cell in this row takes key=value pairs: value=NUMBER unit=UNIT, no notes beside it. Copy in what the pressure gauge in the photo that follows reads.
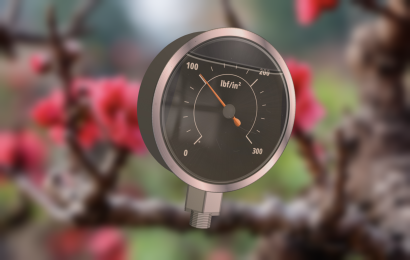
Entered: value=100 unit=psi
